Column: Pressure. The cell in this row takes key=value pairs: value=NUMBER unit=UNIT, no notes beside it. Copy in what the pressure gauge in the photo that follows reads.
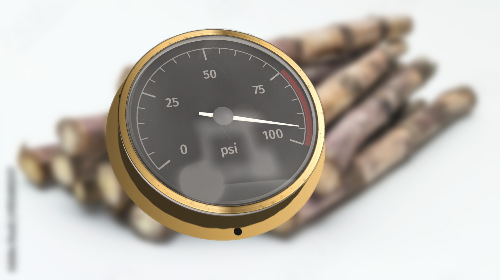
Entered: value=95 unit=psi
